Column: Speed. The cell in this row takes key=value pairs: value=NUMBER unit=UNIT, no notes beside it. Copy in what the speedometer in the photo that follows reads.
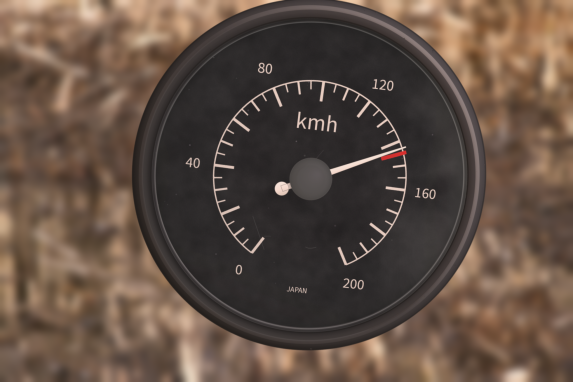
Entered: value=142.5 unit=km/h
